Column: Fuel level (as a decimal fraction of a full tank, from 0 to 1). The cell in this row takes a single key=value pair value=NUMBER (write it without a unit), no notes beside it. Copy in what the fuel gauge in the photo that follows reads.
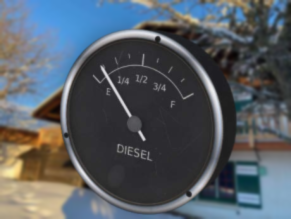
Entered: value=0.125
